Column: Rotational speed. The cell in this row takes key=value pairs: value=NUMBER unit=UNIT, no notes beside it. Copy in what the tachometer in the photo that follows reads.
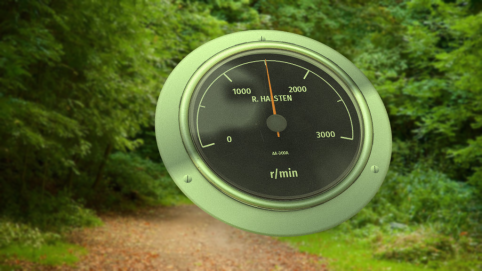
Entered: value=1500 unit=rpm
